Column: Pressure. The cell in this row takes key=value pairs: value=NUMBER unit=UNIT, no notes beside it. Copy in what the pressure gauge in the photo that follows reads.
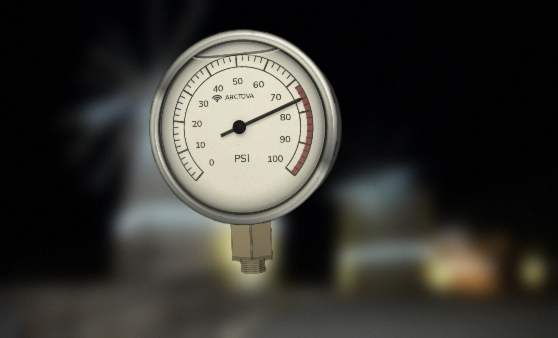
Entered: value=76 unit=psi
